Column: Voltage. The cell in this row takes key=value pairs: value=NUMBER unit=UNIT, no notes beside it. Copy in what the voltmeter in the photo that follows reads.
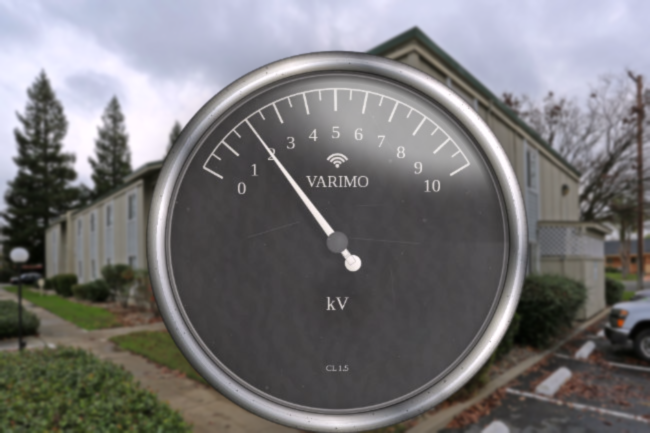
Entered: value=2 unit=kV
